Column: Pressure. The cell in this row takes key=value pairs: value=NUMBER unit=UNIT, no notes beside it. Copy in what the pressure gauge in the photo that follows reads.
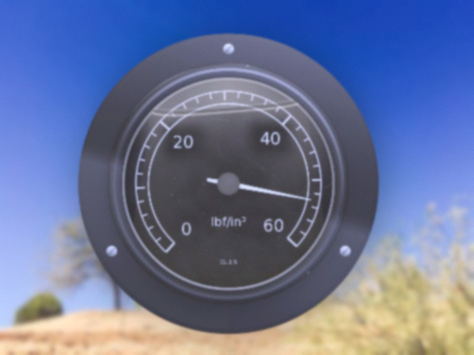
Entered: value=53 unit=psi
